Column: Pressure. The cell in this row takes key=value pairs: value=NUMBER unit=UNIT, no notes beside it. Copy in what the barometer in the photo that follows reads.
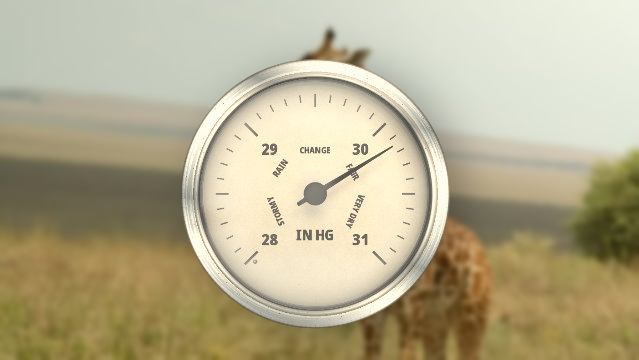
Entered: value=30.15 unit=inHg
